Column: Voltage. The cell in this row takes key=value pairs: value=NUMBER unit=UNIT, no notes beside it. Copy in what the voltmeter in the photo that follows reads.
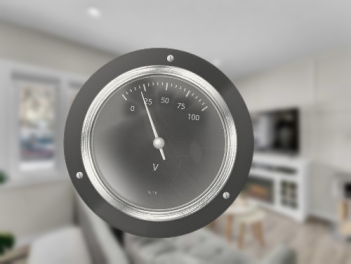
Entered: value=20 unit=V
